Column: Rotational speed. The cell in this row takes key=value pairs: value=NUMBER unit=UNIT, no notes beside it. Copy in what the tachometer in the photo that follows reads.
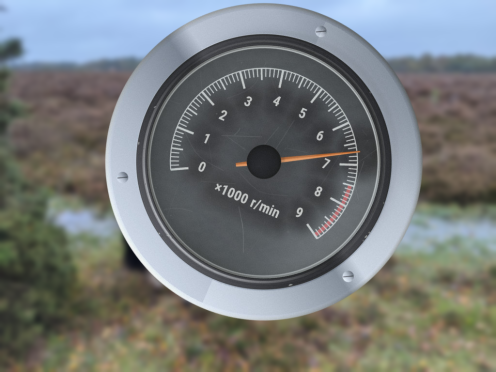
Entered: value=6700 unit=rpm
